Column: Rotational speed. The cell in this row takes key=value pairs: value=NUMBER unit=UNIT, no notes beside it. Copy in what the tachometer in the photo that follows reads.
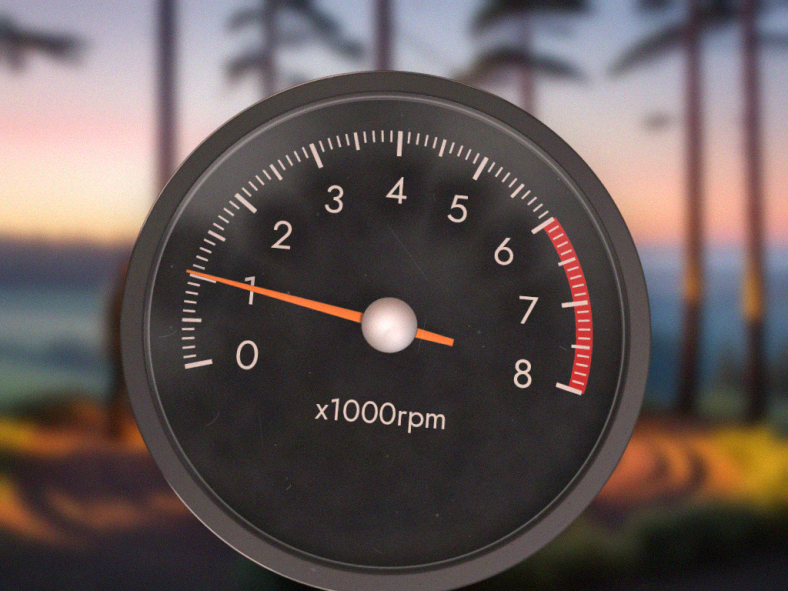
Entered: value=1000 unit=rpm
